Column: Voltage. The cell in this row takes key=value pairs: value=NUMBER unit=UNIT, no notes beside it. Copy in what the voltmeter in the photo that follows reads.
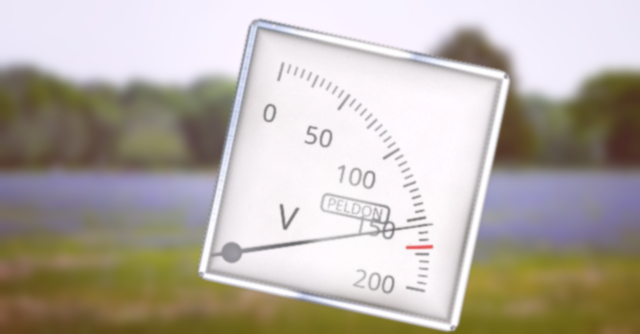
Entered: value=155 unit=V
